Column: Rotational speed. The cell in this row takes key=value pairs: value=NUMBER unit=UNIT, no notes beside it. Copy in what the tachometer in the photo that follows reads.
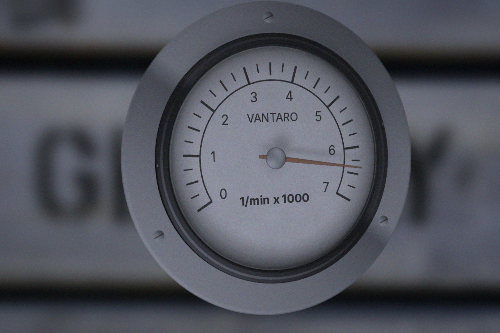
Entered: value=6375 unit=rpm
